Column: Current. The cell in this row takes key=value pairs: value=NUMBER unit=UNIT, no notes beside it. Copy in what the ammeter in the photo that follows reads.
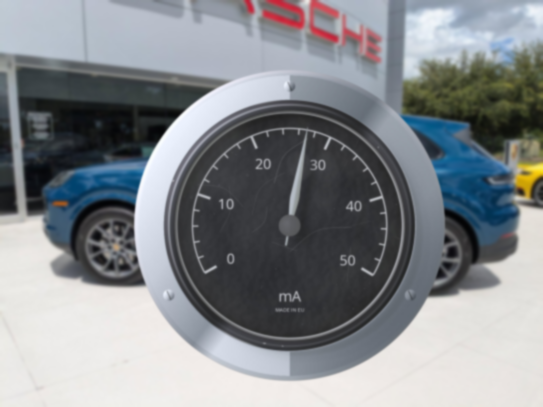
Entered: value=27 unit=mA
